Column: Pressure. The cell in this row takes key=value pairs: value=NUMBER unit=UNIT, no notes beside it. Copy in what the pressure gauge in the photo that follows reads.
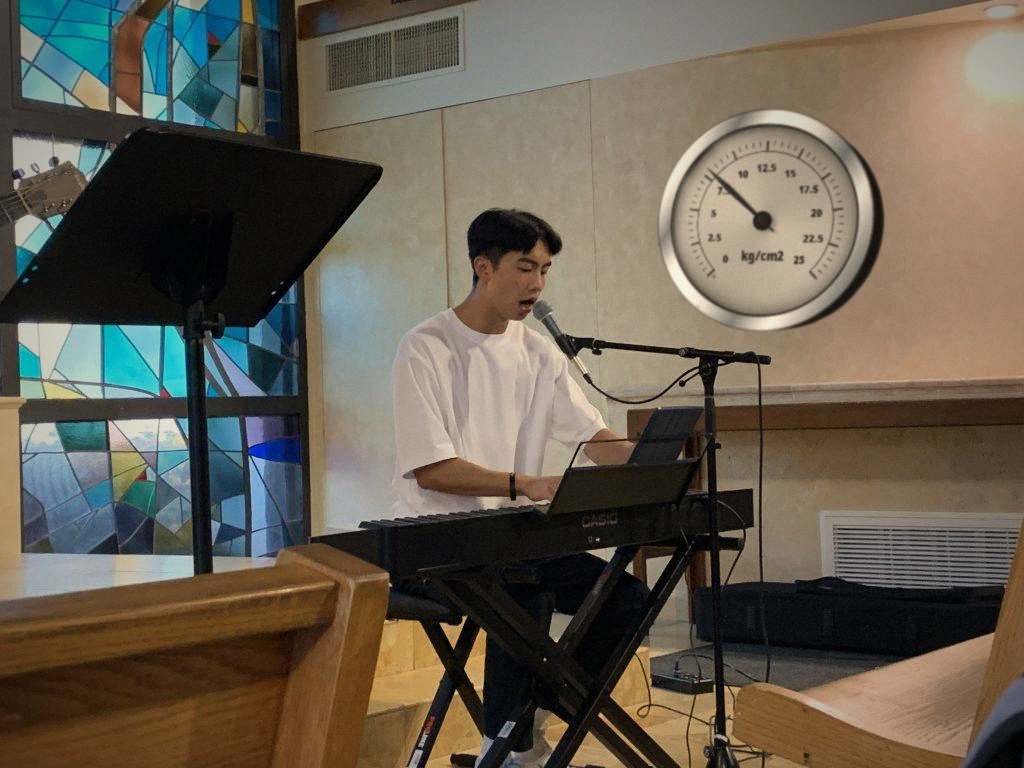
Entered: value=8 unit=kg/cm²
